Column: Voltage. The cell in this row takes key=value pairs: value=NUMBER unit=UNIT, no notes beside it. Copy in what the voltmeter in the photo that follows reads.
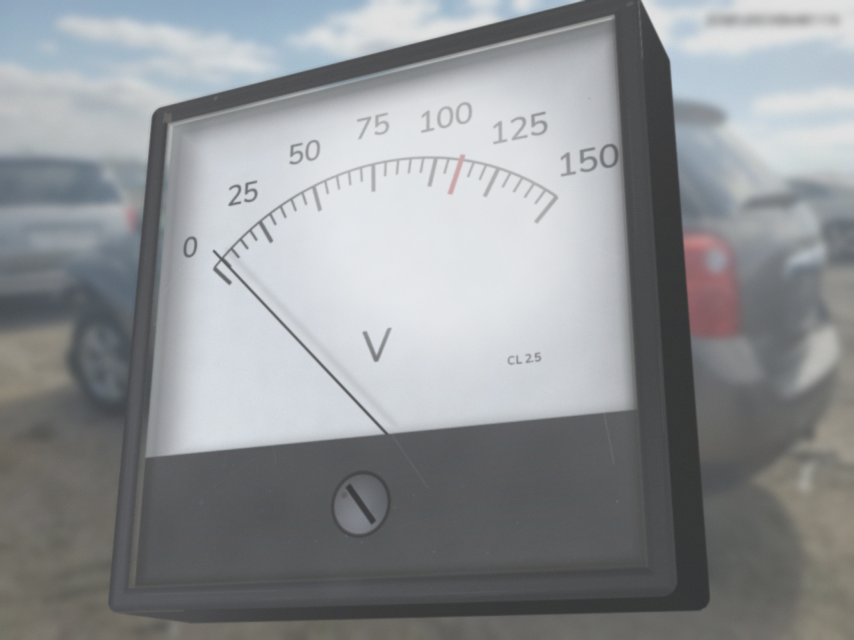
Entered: value=5 unit=V
